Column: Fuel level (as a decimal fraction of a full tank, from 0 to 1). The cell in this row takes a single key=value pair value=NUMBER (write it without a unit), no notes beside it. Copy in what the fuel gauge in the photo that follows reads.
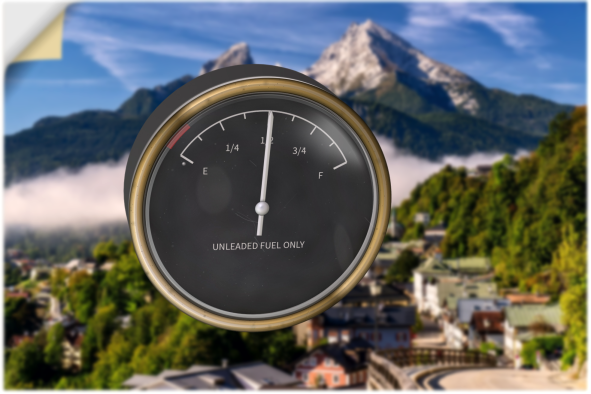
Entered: value=0.5
